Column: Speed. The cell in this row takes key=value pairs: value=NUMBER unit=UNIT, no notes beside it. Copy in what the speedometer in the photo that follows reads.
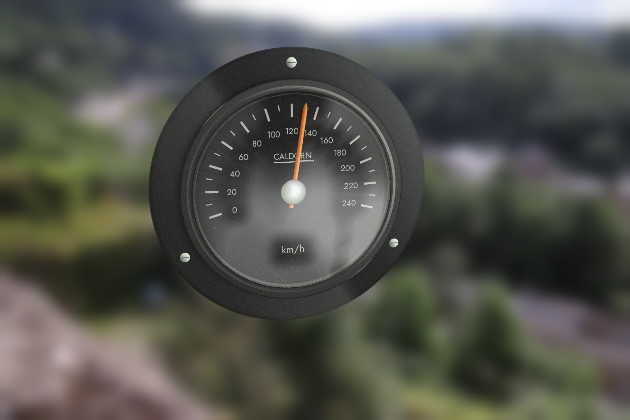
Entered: value=130 unit=km/h
